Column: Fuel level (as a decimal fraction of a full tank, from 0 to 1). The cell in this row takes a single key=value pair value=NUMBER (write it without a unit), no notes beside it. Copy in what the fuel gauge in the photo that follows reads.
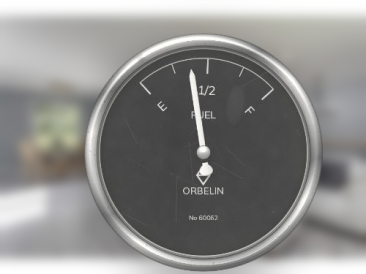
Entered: value=0.375
